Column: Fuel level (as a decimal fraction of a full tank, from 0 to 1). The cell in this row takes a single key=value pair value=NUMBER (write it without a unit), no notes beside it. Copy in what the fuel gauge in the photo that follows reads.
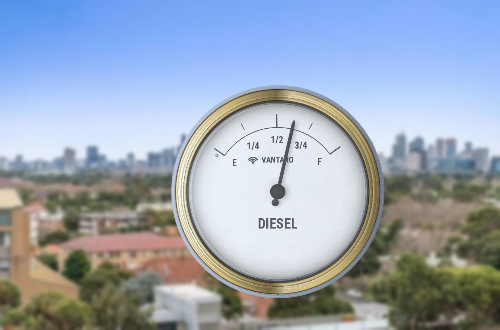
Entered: value=0.625
